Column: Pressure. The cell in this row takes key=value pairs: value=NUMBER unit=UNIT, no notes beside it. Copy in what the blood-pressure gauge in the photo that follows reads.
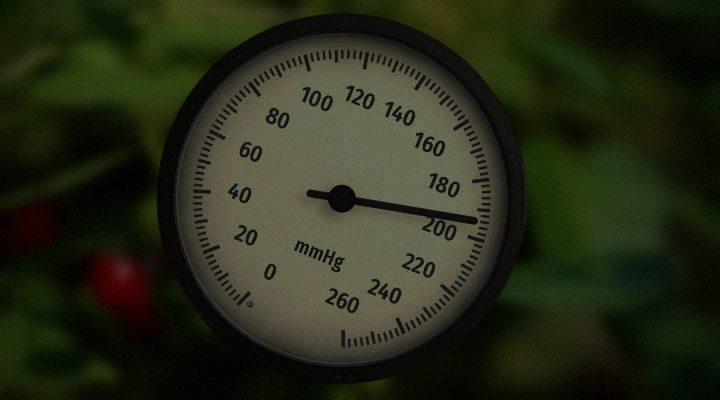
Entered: value=194 unit=mmHg
